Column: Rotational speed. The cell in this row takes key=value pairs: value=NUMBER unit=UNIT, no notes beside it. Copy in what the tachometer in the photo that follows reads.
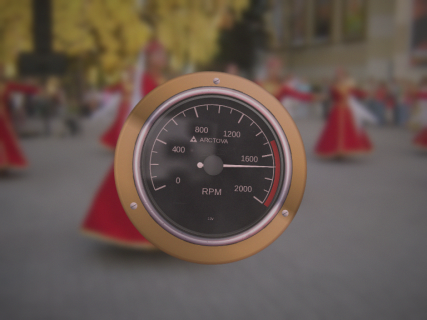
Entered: value=1700 unit=rpm
